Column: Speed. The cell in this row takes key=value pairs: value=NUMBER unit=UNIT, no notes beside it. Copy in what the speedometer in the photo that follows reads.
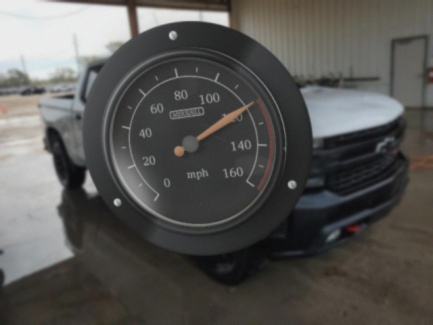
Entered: value=120 unit=mph
